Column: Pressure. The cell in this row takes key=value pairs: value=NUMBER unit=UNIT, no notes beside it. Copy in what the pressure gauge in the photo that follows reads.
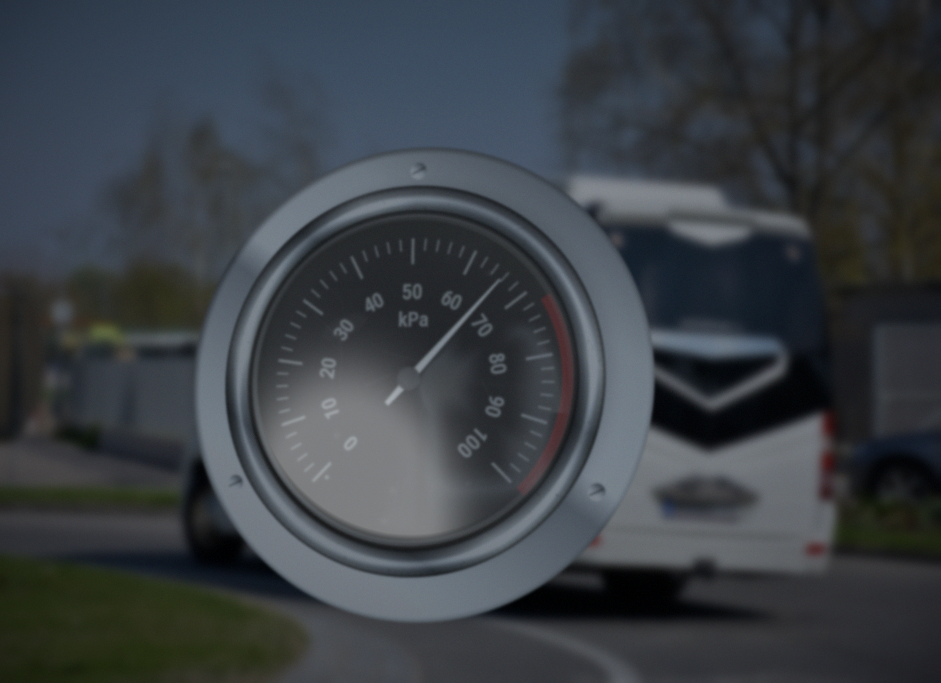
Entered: value=66 unit=kPa
